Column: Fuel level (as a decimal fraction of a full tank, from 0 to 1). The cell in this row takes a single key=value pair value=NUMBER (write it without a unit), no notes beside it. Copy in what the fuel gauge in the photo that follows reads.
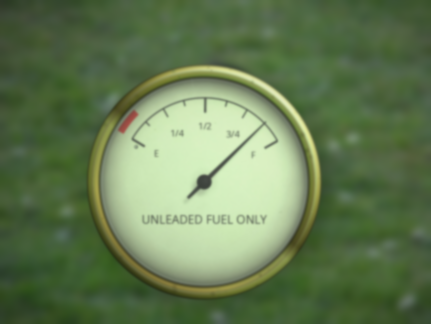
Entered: value=0.875
